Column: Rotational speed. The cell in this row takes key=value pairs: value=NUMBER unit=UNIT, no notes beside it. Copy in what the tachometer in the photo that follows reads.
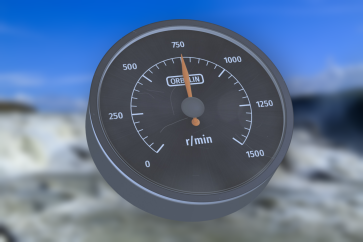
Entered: value=750 unit=rpm
